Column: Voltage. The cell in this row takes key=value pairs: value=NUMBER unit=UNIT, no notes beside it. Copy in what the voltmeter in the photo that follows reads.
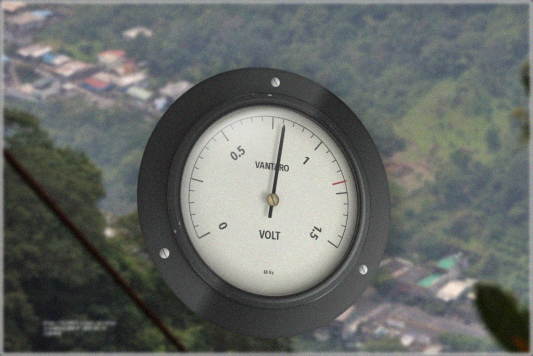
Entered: value=0.8 unit=V
